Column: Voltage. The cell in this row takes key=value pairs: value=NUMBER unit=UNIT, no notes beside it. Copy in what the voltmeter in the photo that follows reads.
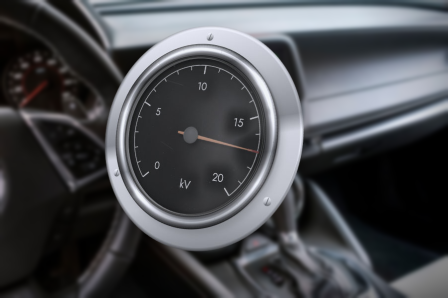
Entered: value=17 unit=kV
